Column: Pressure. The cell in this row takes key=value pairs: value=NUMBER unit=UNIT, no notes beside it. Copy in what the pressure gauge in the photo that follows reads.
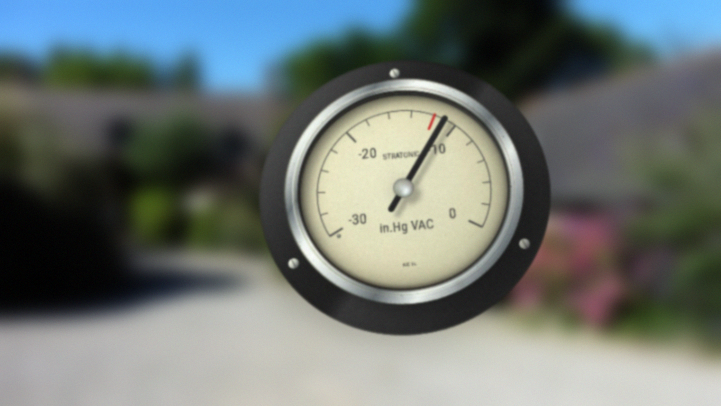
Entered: value=-11 unit=inHg
